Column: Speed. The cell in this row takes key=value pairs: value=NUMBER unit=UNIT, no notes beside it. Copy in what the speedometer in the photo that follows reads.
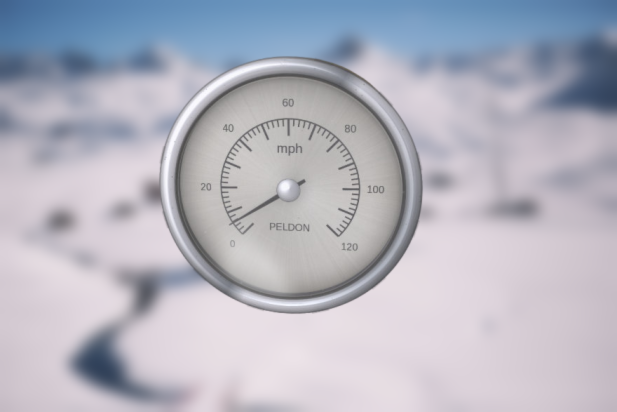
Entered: value=6 unit=mph
